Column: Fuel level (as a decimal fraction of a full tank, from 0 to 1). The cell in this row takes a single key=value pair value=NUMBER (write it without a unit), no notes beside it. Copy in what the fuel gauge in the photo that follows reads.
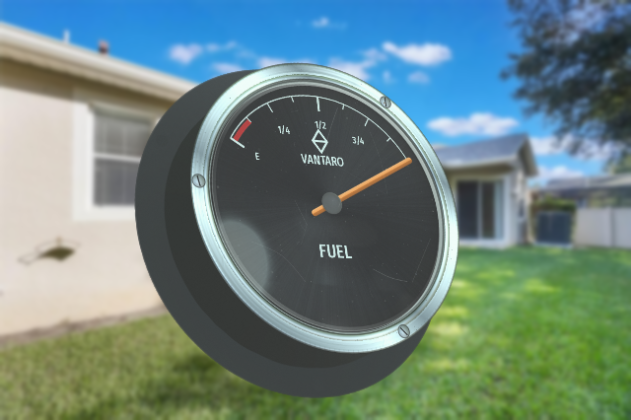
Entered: value=1
